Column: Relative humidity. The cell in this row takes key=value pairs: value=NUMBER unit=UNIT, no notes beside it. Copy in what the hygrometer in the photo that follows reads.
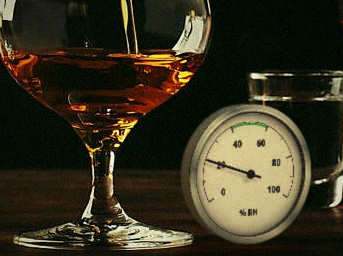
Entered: value=20 unit=%
